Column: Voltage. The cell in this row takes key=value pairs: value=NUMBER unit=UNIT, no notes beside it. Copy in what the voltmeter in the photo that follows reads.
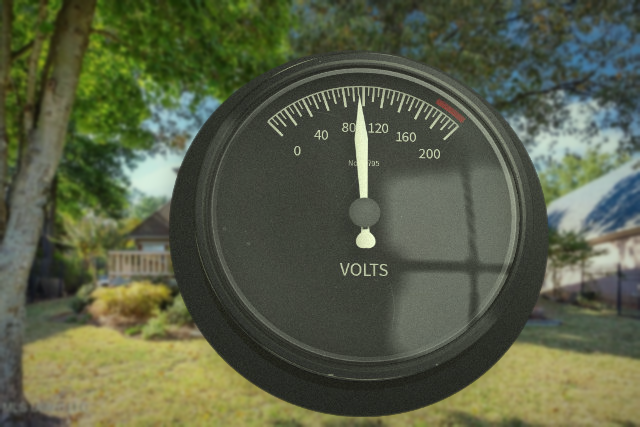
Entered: value=95 unit=V
